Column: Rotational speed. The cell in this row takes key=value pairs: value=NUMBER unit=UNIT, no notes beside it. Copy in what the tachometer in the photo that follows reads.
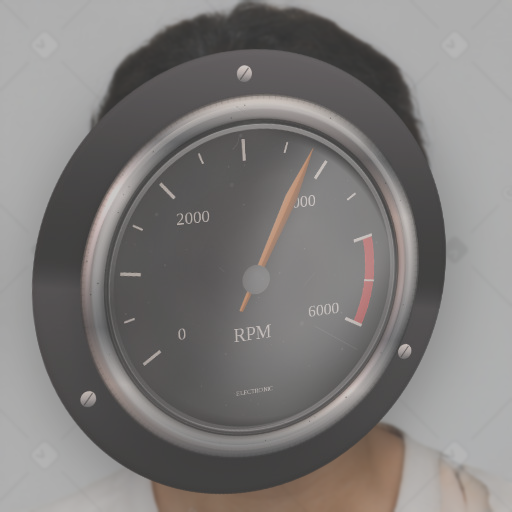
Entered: value=3750 unit=rpm
